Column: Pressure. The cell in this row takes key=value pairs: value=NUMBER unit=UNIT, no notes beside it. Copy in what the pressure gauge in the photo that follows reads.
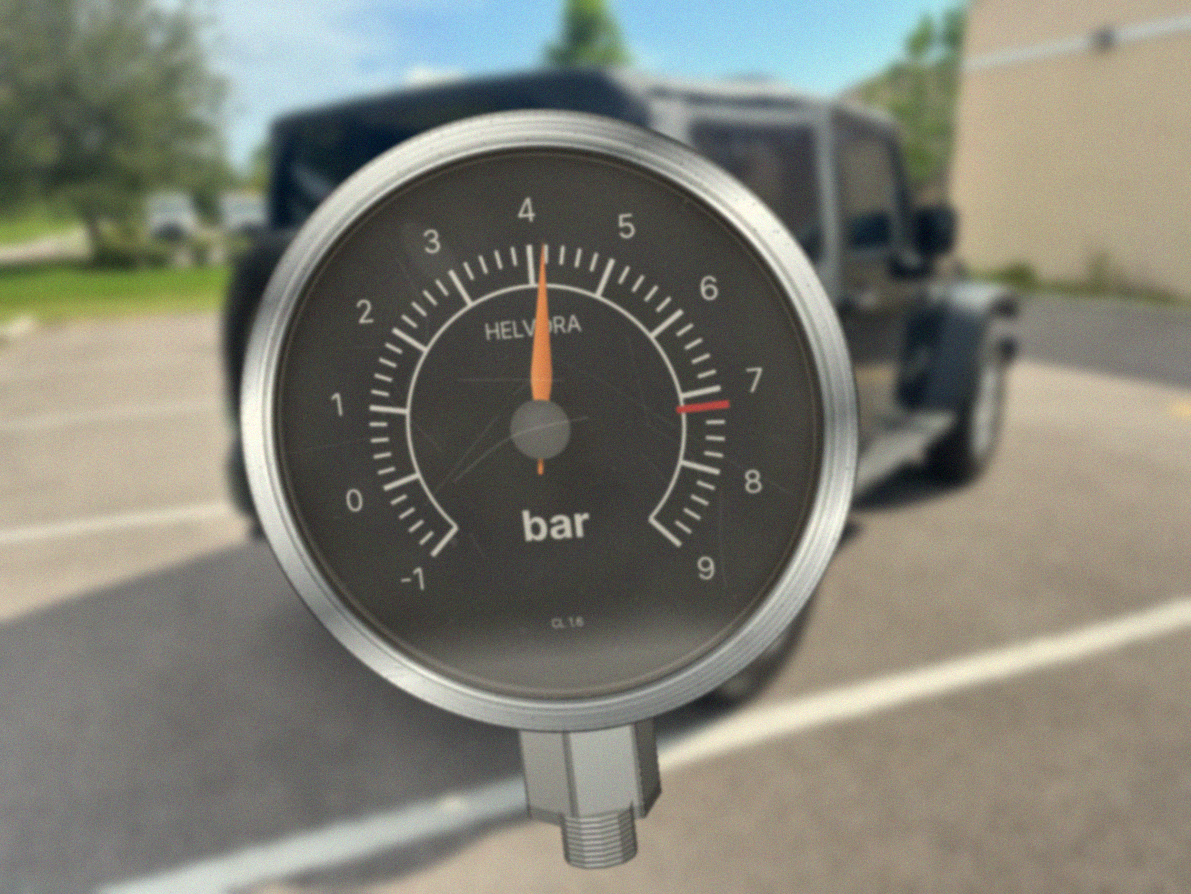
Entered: value=4.2 unit=bar
